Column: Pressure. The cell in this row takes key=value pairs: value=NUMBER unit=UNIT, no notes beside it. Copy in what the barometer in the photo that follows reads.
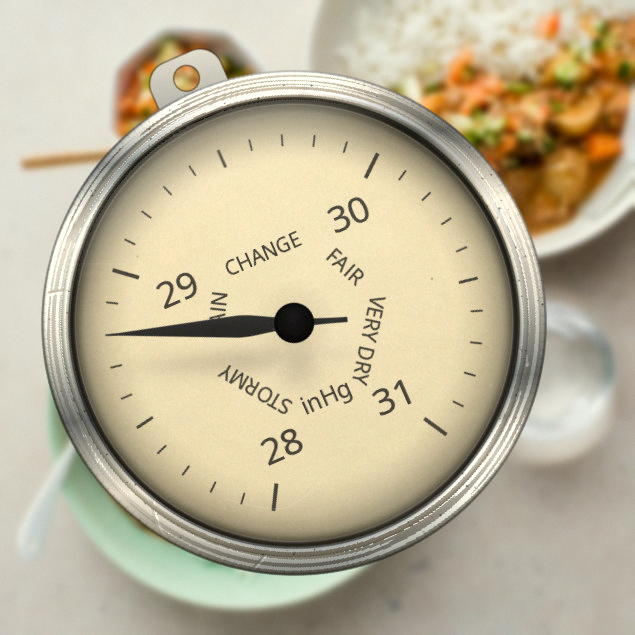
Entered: value=28.8 unit=inHg
